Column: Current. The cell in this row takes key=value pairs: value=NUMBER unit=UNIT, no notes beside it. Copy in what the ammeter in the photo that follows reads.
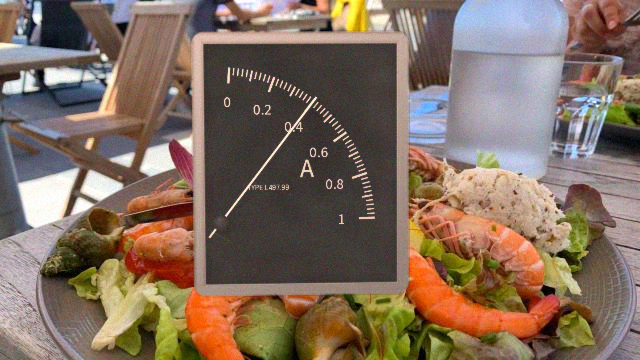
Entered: value=0.4 unit=A
